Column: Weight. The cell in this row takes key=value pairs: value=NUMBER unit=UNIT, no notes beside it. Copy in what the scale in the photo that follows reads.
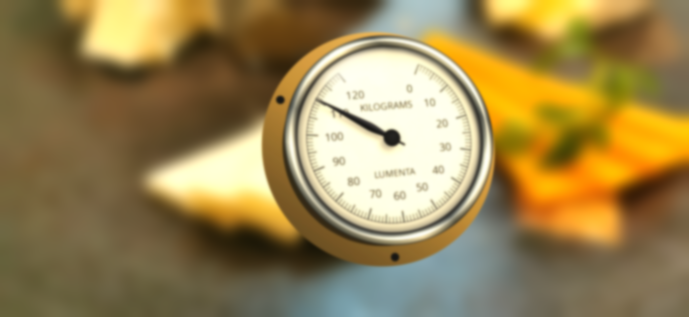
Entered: value=110 unit=kg
